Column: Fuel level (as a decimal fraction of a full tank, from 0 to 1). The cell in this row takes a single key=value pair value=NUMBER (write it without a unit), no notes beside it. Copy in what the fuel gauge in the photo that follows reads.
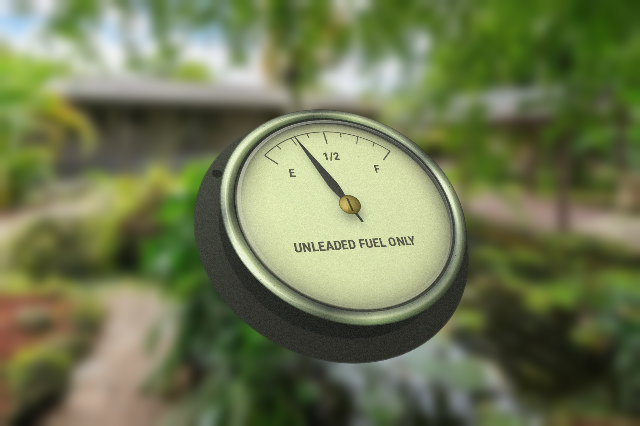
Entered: value=0.25
